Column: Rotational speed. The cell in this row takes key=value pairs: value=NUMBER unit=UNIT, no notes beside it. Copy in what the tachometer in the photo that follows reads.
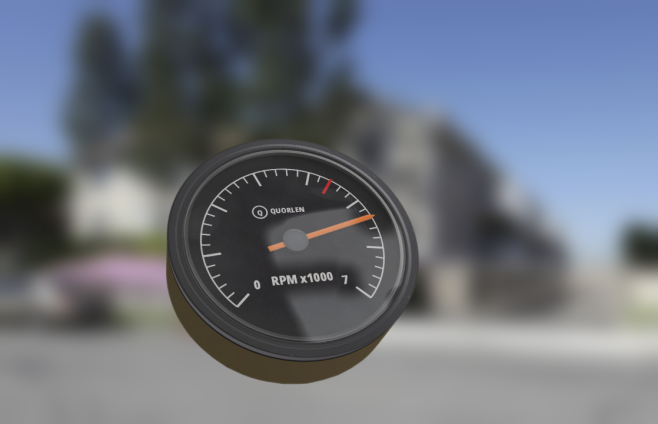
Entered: value=5400 unit=rpm
